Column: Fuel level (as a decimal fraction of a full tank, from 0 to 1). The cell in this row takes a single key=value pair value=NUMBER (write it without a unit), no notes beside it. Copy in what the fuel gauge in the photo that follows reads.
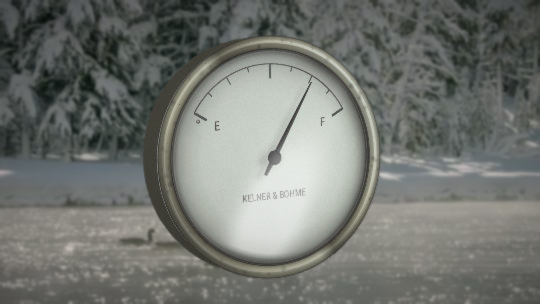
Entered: value=0.75
